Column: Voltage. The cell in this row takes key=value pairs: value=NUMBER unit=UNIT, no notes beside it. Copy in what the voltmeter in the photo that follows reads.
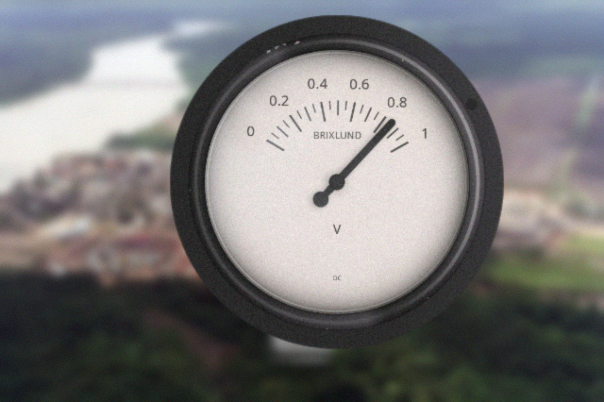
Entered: value=0.85 unit=V
